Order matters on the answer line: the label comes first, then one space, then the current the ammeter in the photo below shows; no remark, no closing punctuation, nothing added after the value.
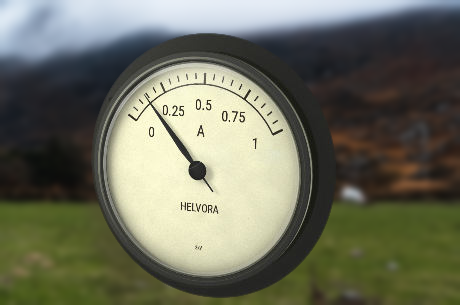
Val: 0.15 A
